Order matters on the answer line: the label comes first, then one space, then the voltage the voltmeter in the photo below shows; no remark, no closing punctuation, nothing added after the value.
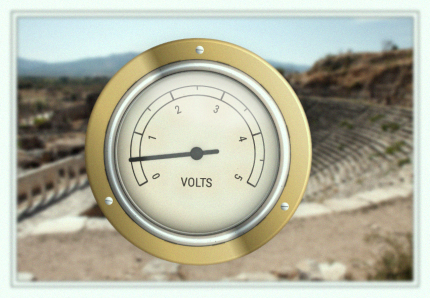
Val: 0.5 V
